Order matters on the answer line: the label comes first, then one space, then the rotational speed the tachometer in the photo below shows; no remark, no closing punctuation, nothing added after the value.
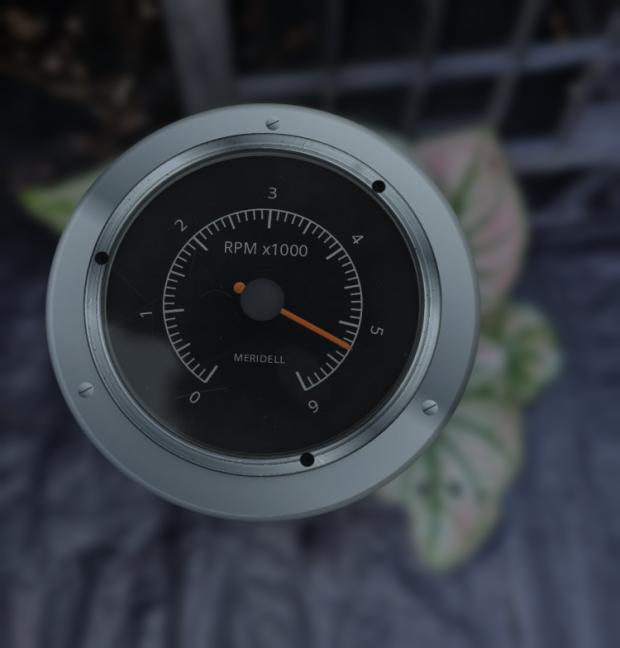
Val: 5300 rpm
